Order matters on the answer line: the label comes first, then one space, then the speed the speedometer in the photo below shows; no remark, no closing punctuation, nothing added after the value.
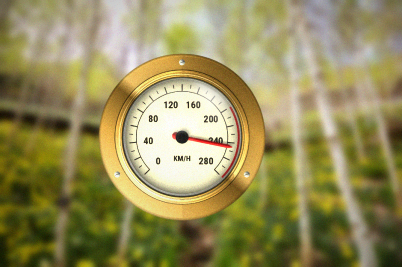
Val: 245 km/h
